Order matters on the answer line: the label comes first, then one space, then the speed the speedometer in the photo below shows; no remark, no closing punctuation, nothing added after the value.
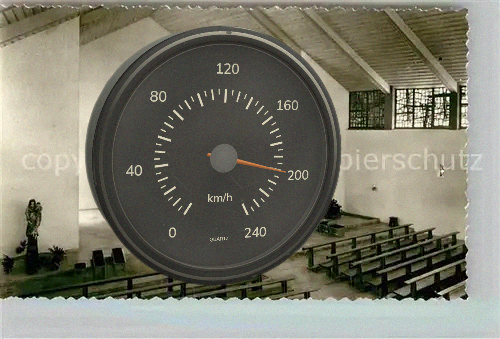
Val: 200 km/h
